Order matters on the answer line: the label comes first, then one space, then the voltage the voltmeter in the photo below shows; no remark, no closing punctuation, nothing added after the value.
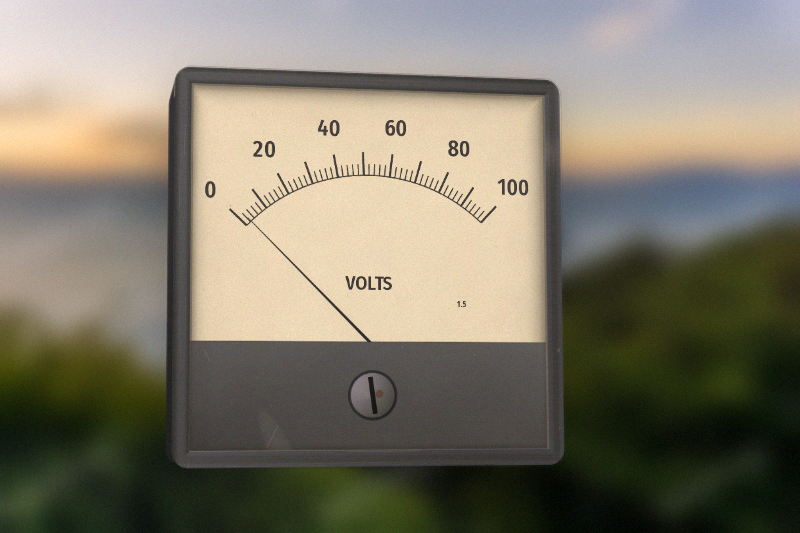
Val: 2 V
